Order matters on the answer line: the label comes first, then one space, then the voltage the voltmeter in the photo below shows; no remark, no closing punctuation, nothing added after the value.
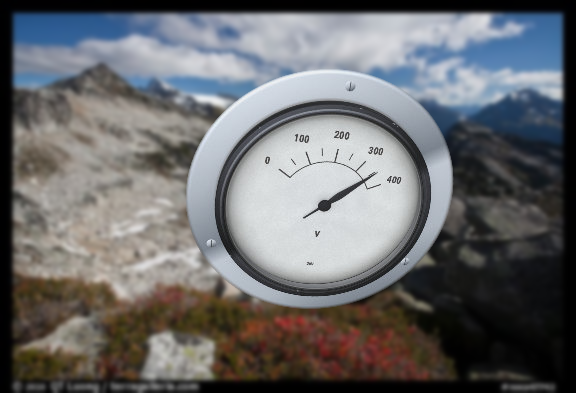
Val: 350 V
